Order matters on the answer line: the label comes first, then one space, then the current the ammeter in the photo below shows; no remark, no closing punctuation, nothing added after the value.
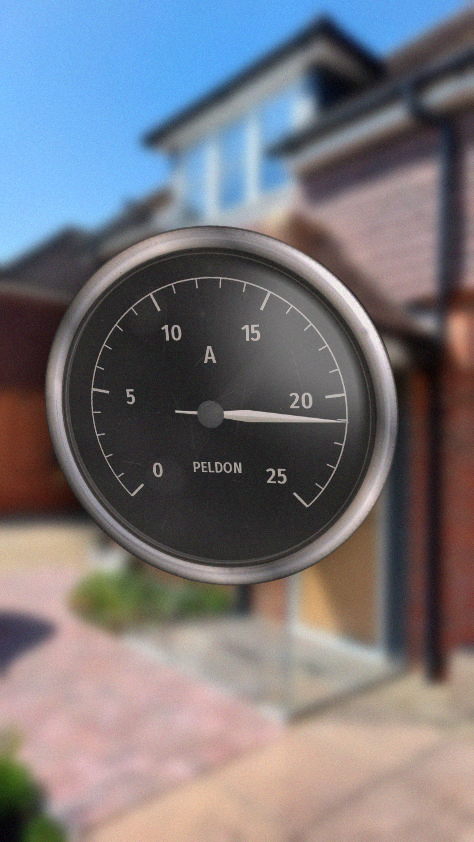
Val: 21 A
